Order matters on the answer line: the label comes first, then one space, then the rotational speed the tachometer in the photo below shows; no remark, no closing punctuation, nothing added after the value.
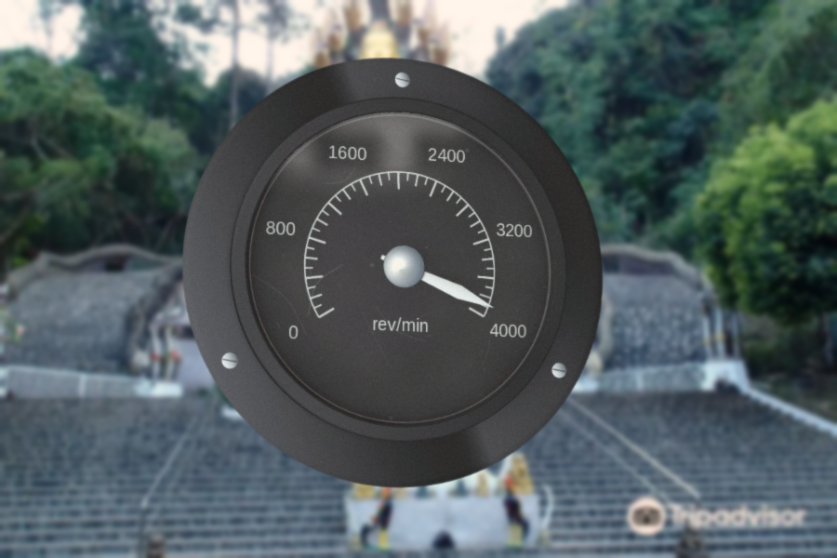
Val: 3900 rpm
